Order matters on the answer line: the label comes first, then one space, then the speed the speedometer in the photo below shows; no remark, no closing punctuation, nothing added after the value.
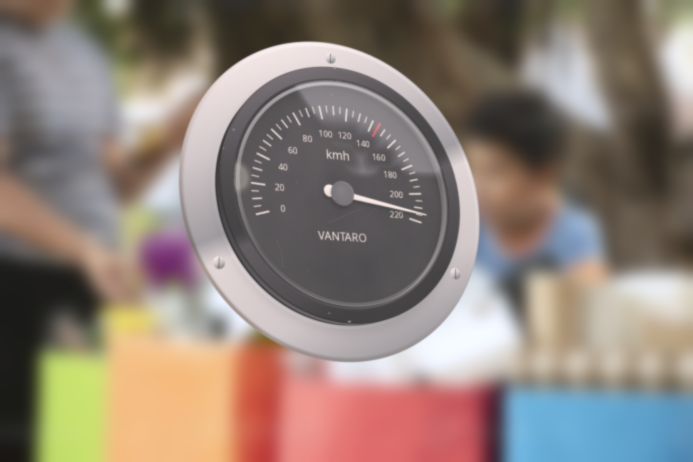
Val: 215 km/h
